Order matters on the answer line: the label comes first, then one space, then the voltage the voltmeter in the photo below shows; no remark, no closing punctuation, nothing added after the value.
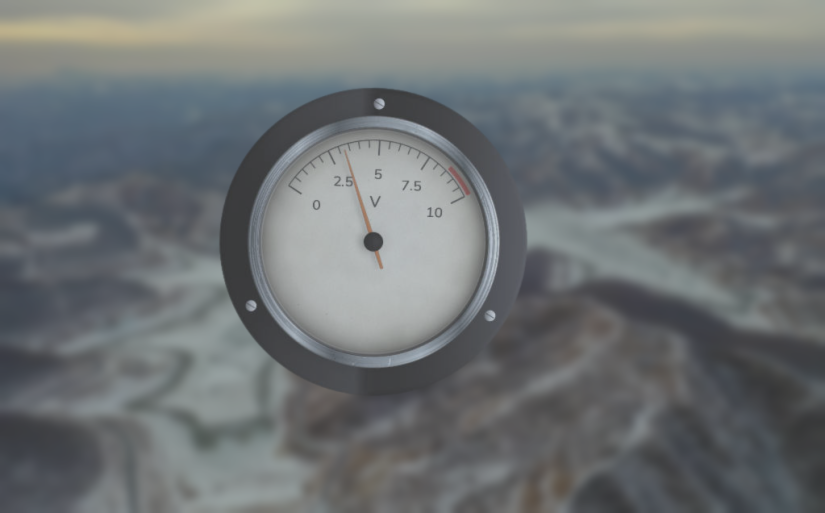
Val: 3.25 V
